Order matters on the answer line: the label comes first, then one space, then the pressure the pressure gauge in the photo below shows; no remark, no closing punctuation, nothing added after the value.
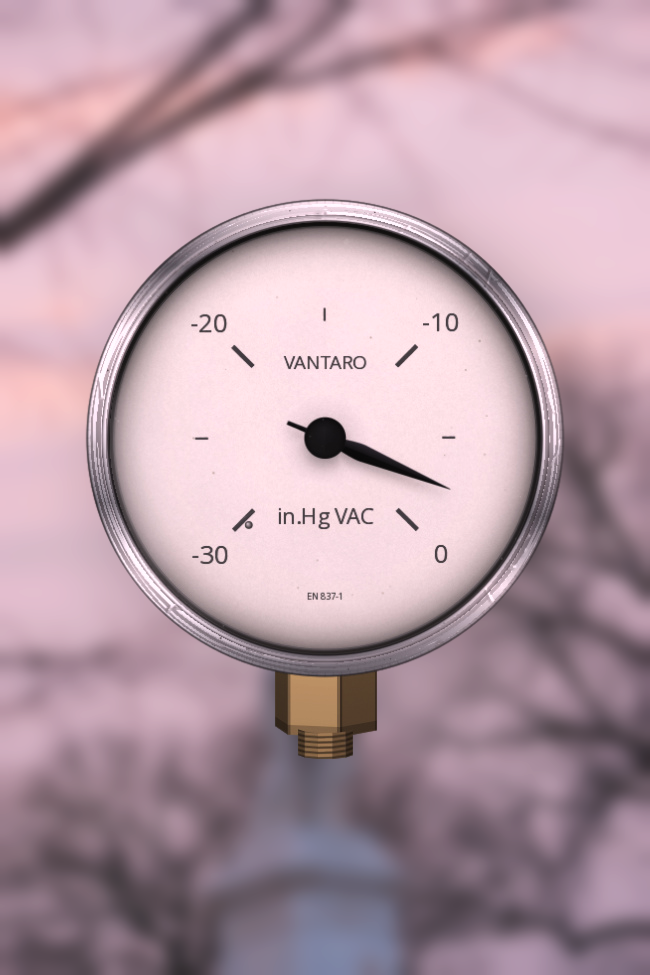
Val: -2.5 inHg
